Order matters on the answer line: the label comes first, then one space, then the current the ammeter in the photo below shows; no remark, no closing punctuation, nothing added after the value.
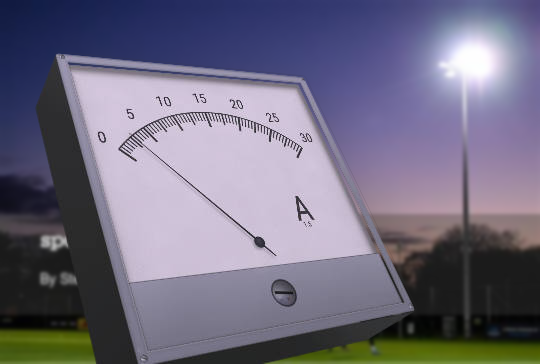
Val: 2.5 A
